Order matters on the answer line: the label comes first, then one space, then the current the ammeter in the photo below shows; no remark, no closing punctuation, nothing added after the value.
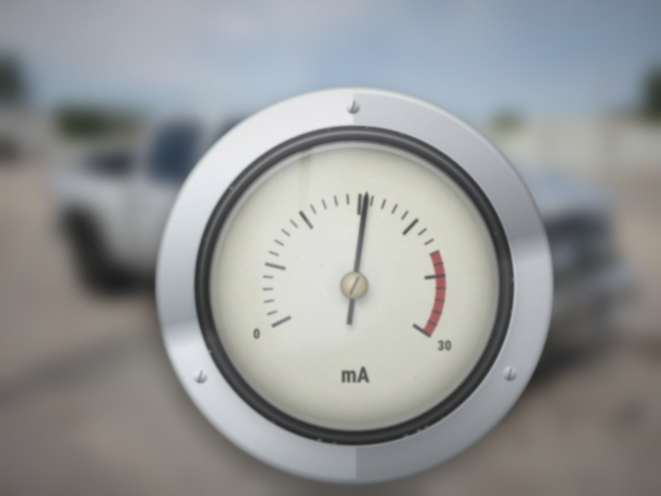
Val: 15.5 mA
